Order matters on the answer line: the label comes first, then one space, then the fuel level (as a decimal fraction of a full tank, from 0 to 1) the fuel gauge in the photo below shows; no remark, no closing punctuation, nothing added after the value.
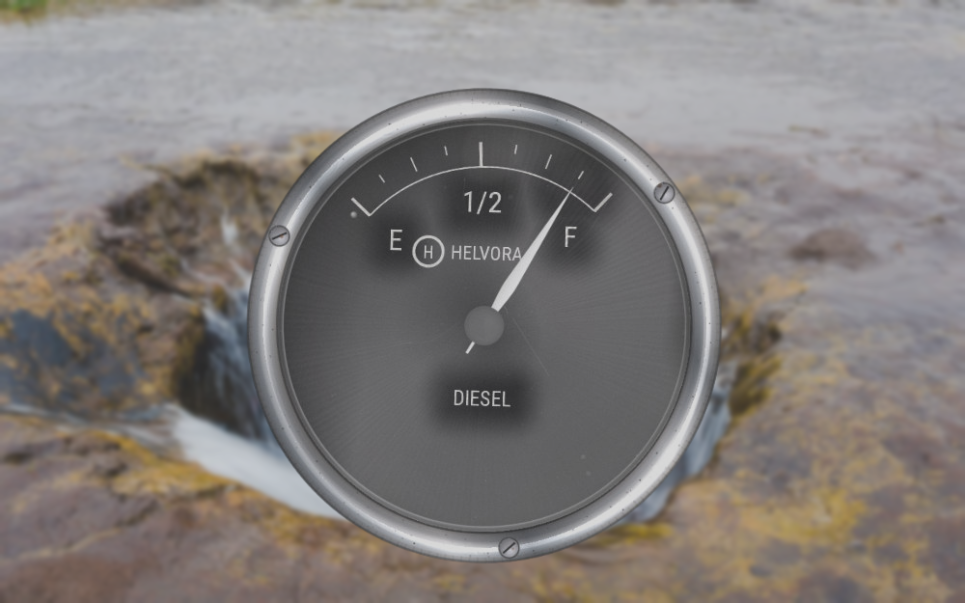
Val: 0.875
